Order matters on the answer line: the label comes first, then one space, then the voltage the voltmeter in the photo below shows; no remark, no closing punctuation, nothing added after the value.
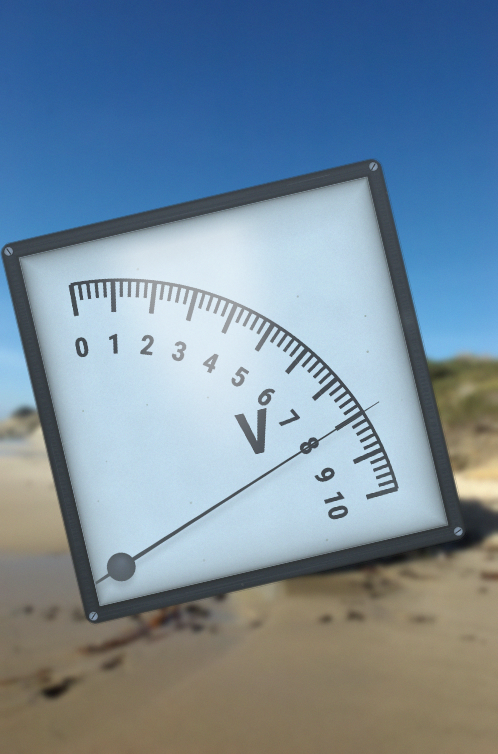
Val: 8 V
